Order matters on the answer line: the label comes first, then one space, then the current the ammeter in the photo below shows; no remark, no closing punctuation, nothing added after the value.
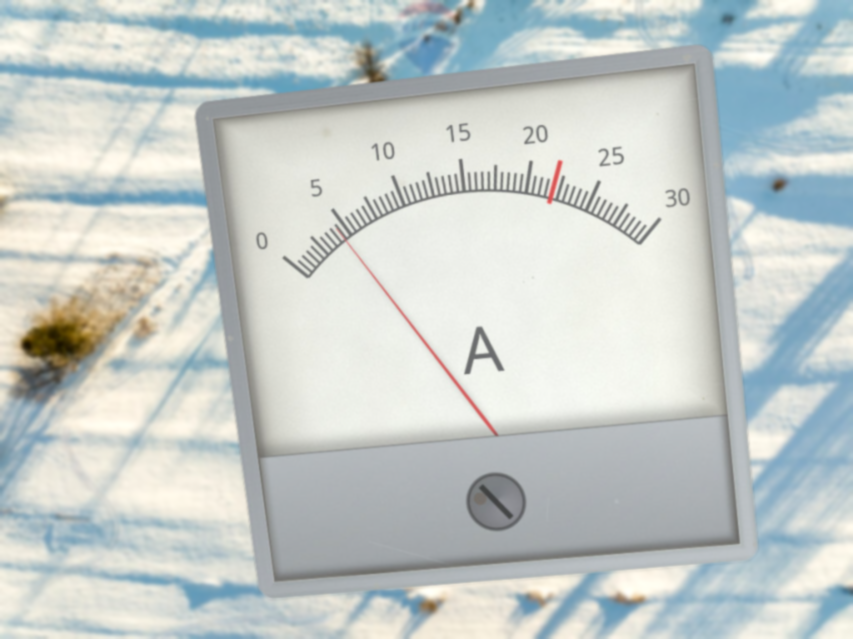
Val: 4.5 A
